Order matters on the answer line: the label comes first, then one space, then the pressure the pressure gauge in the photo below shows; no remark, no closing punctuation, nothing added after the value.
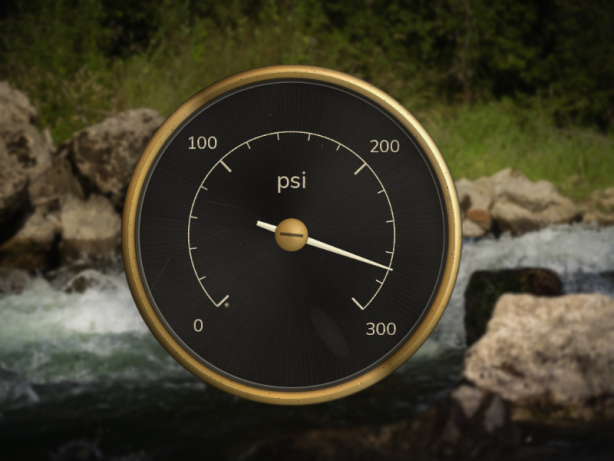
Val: 270 psi
